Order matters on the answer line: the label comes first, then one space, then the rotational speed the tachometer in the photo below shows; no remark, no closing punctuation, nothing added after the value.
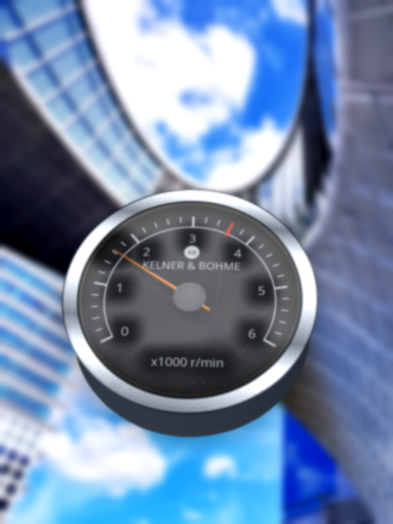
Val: 1600 rpm
